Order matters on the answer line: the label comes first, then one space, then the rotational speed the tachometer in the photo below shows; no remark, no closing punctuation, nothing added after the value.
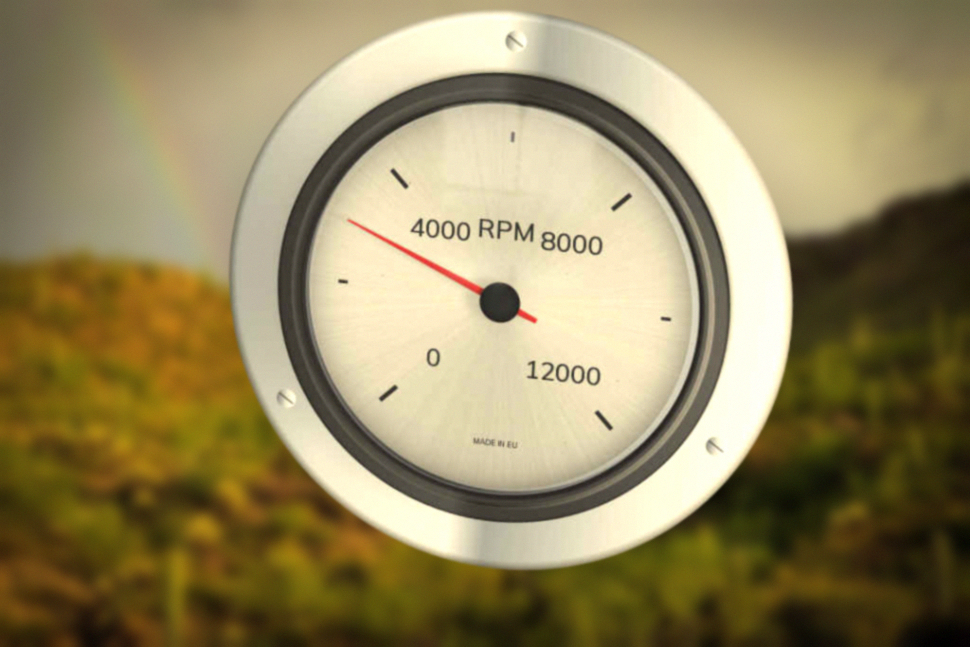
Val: 3000 rpm
